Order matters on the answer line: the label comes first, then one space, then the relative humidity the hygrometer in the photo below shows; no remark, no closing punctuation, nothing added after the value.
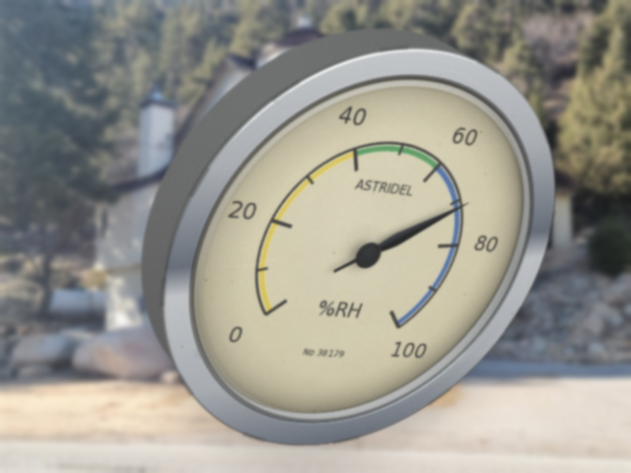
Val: 70 %
